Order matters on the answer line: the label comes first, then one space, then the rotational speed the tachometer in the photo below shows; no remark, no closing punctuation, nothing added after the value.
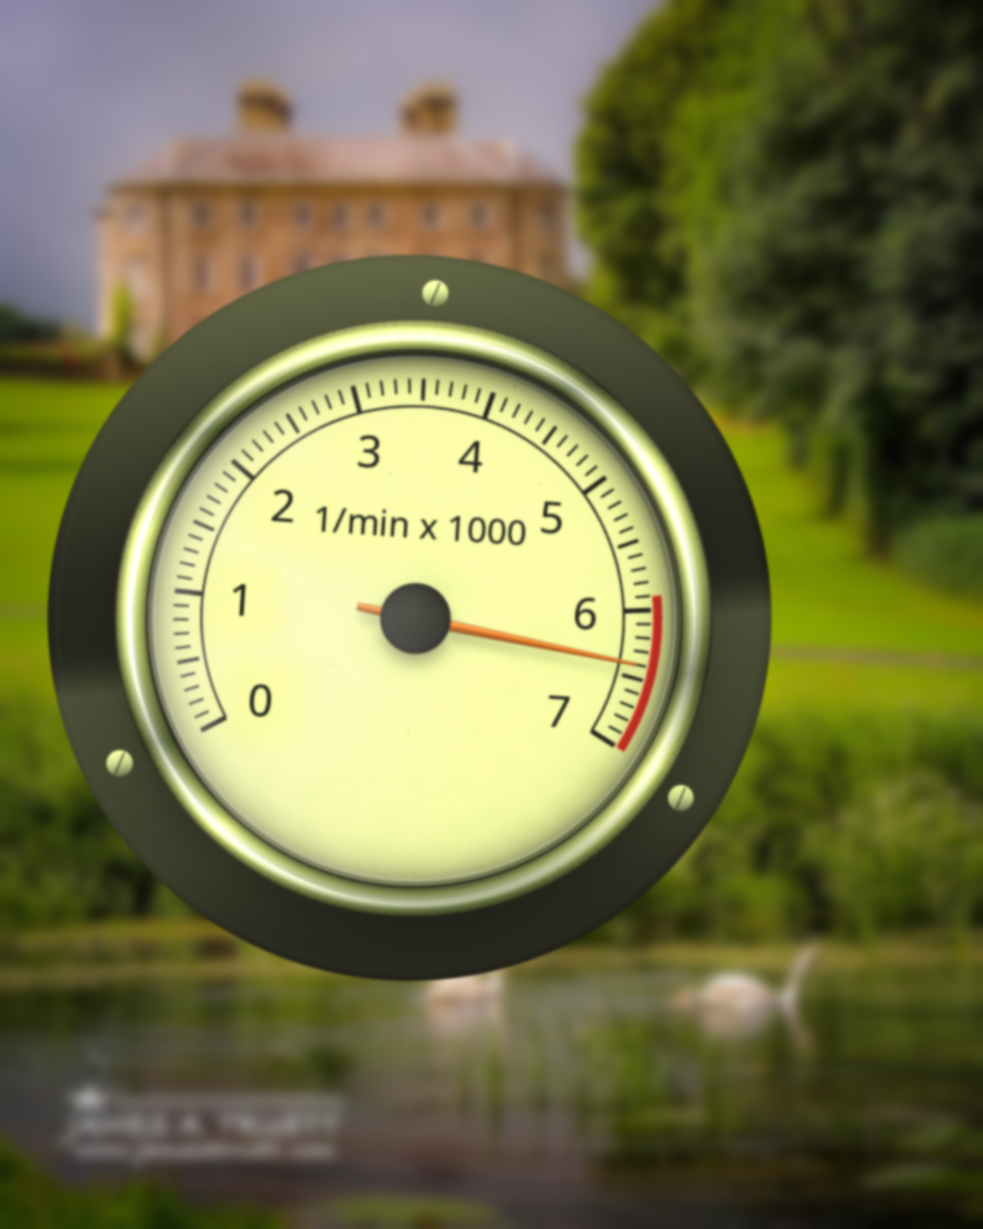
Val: 6400 rpm
